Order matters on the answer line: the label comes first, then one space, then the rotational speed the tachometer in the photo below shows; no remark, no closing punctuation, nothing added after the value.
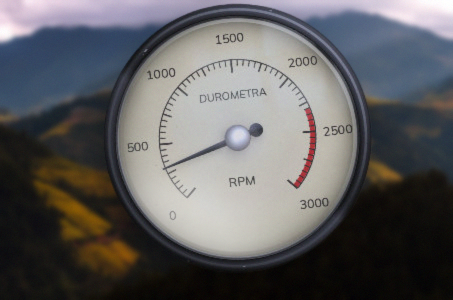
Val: 300 rpm
